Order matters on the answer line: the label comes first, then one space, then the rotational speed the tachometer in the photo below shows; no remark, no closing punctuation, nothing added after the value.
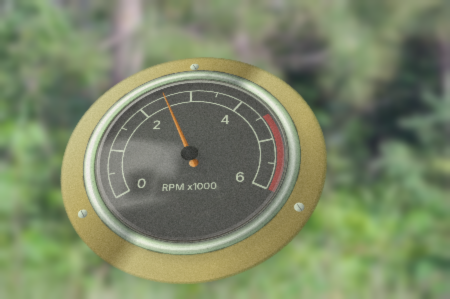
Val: 2500 rpm
